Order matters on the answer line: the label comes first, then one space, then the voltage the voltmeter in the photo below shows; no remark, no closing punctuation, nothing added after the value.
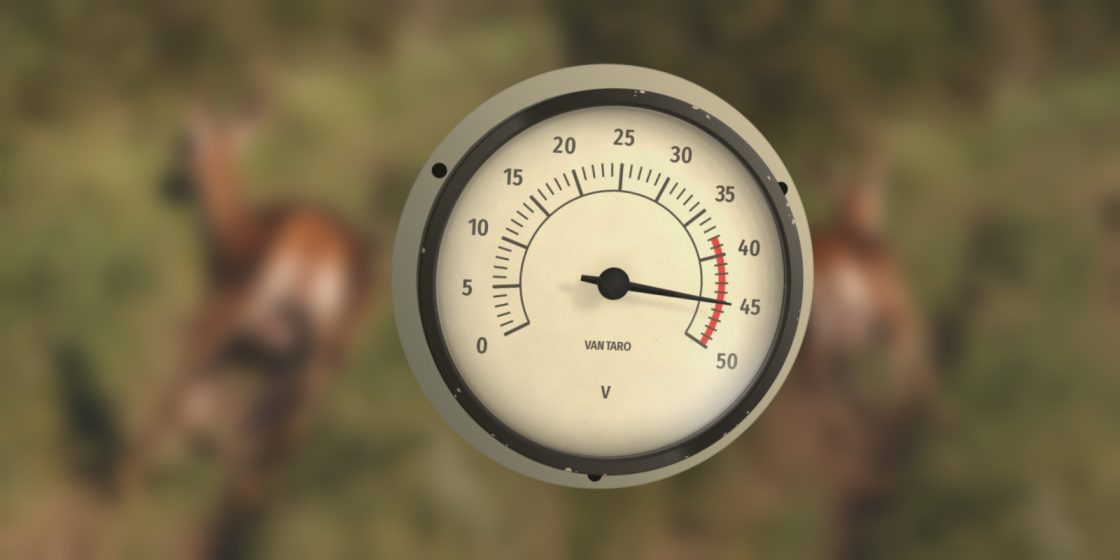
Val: 45 V
